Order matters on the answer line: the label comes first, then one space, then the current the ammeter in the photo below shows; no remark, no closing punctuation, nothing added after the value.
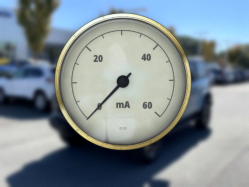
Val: 0 mA
